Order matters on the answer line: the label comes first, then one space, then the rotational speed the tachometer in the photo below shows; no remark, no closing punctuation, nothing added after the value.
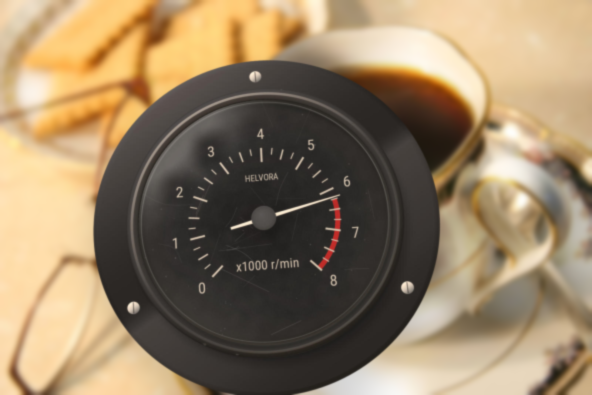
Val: 6250 rpm
